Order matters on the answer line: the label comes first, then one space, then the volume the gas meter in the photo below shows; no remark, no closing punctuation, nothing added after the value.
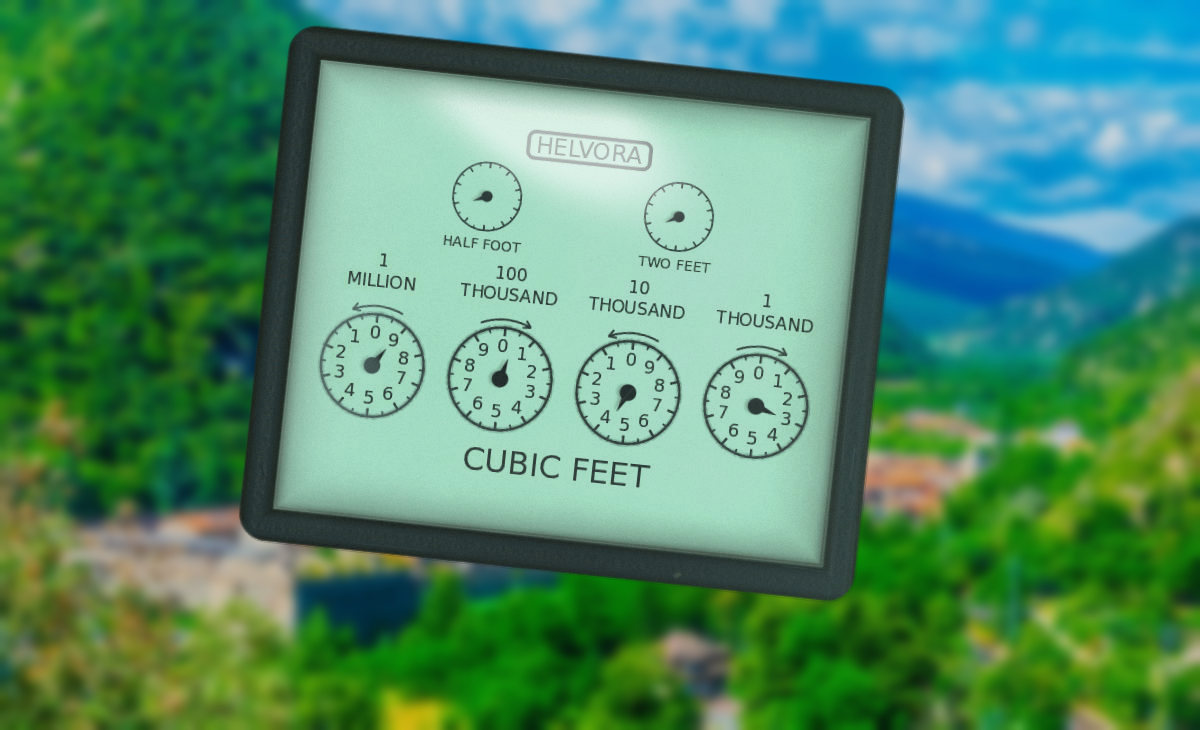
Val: 904300 ft³
